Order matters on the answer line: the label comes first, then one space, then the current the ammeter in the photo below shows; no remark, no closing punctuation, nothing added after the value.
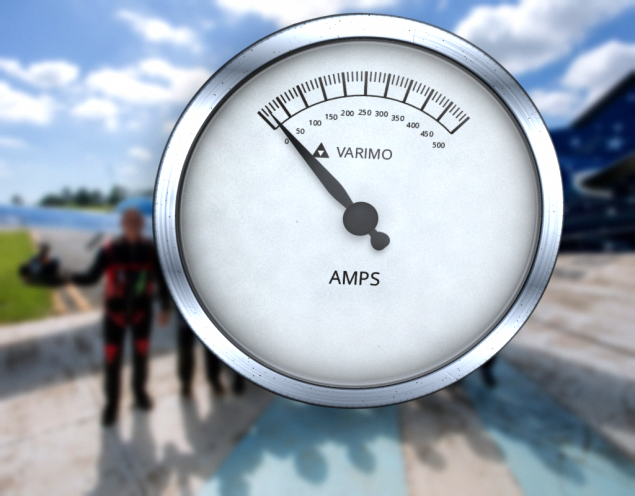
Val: 20 A
